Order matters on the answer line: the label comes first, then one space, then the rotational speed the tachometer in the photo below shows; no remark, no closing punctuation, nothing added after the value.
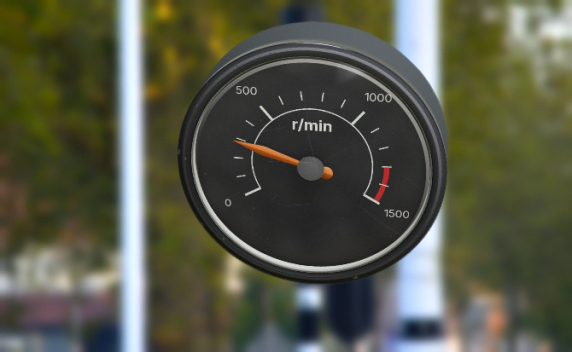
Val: 300 rpm
